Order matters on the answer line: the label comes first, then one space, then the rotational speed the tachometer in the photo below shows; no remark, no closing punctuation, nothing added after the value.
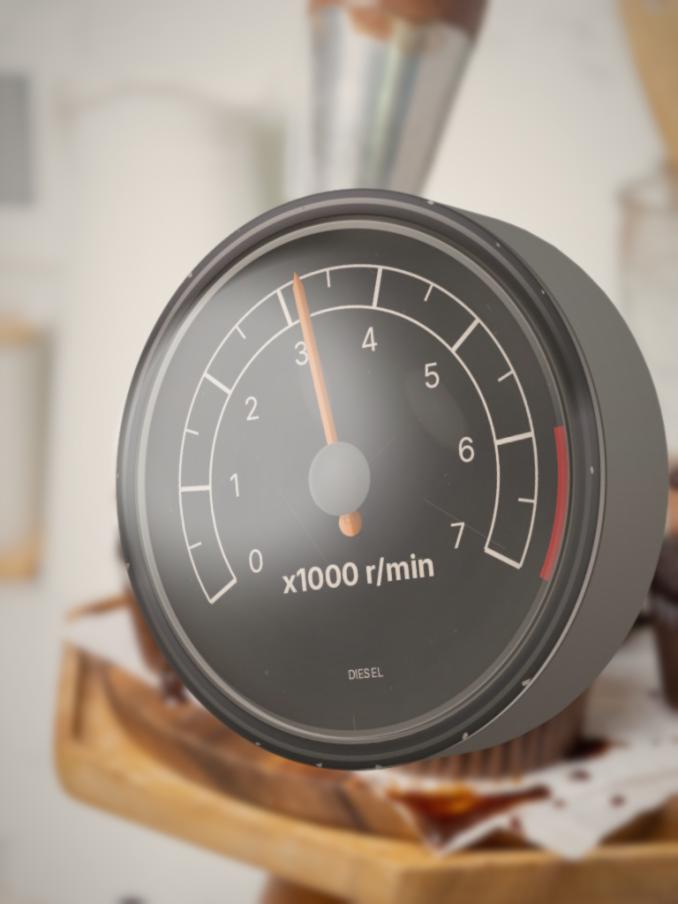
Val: 3250 rpm
